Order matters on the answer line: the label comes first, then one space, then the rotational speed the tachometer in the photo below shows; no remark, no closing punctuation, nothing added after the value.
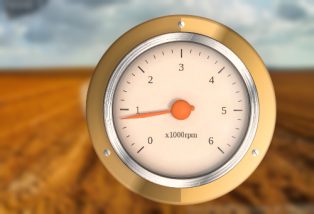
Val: 800 rpm
